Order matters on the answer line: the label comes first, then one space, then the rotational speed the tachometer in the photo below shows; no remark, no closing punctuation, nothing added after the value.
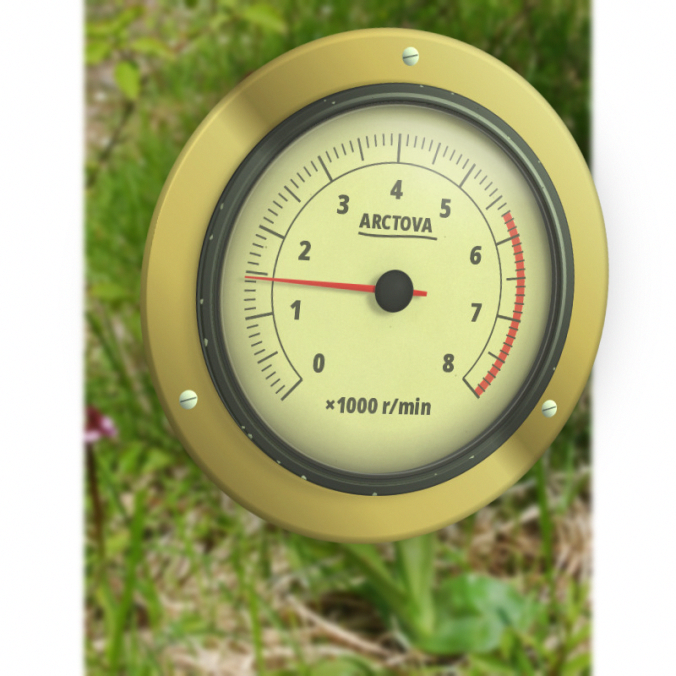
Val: 1450 rpm
